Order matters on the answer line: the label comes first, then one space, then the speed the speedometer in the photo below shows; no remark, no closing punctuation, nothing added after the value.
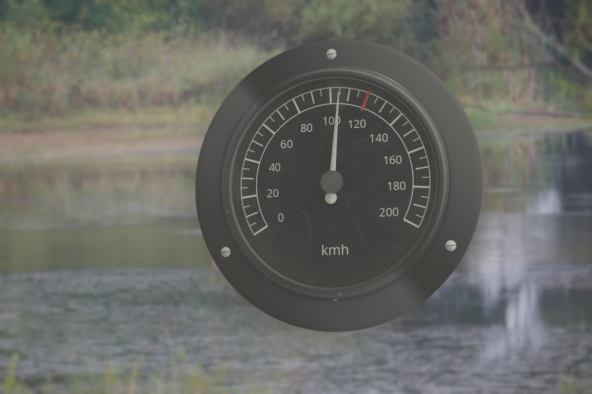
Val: 105 km/h
